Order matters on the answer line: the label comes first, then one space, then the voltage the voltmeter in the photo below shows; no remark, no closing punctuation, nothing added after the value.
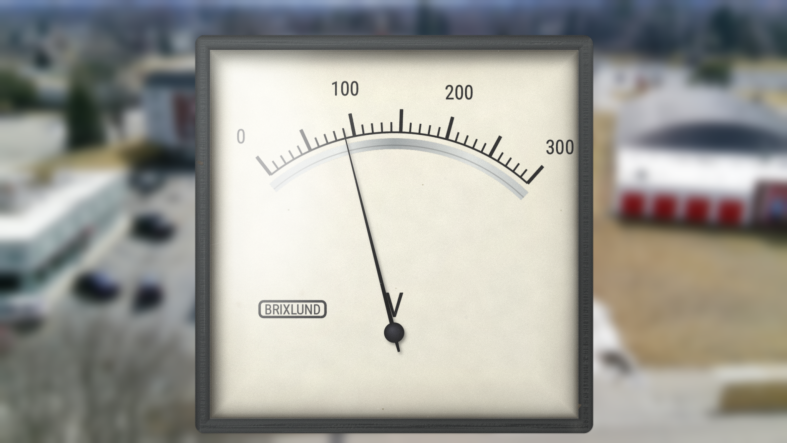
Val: 90 V
